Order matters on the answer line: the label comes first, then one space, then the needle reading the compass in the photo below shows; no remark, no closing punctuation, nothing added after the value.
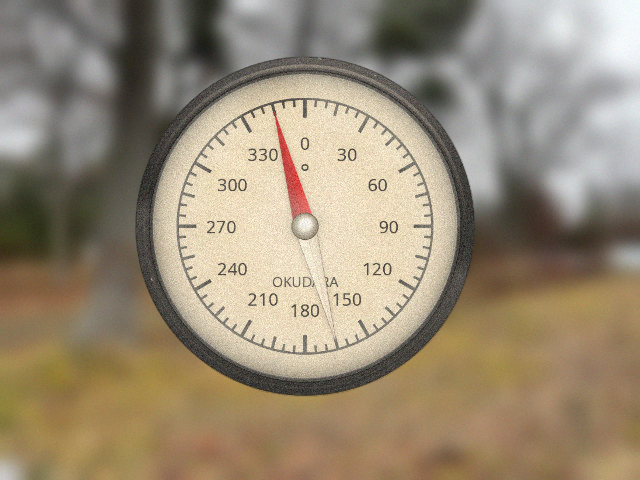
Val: 345 °
